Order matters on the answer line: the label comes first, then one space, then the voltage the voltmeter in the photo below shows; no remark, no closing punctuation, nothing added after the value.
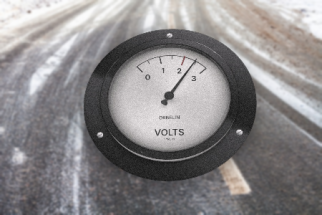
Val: 2.5 V
